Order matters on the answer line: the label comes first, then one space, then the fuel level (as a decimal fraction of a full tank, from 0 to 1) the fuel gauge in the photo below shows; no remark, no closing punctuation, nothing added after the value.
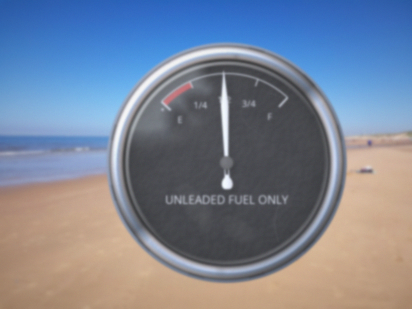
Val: 0.5
